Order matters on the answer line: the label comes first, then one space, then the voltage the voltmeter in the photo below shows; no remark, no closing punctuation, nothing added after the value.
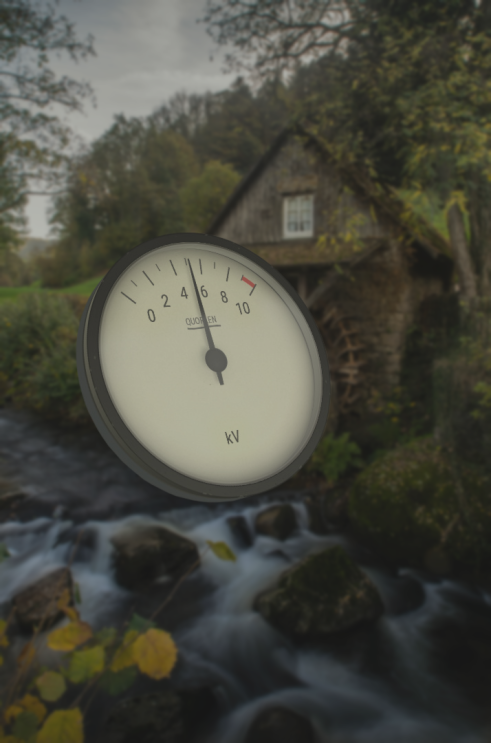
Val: 5 kV
